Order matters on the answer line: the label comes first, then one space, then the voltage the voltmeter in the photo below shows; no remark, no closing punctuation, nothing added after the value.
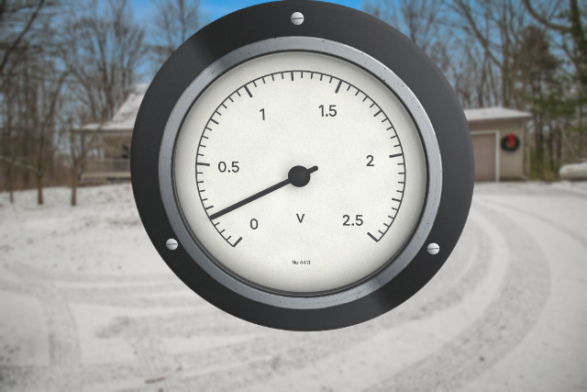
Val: 0.2 V
